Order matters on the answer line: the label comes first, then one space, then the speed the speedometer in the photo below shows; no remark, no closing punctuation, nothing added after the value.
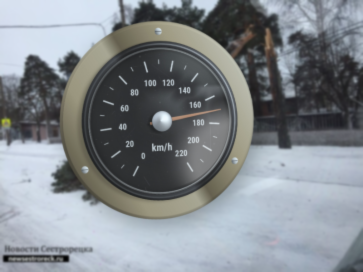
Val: 170 km/h
